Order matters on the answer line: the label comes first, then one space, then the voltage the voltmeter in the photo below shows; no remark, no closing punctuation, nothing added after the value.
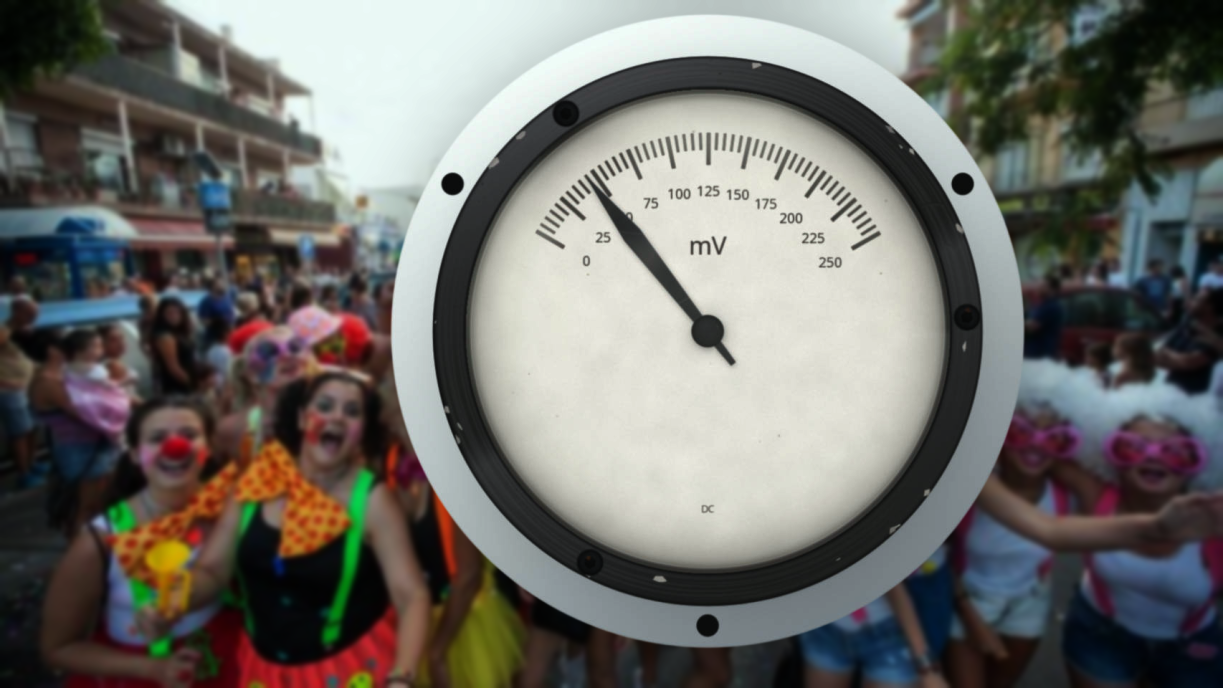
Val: 45 mV
